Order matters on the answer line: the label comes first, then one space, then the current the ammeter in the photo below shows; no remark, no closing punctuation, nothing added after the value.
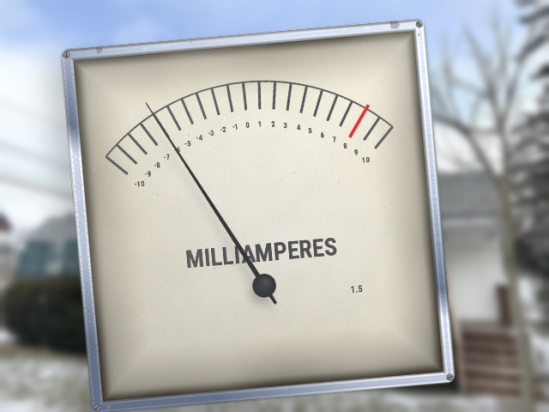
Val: -6 mA
